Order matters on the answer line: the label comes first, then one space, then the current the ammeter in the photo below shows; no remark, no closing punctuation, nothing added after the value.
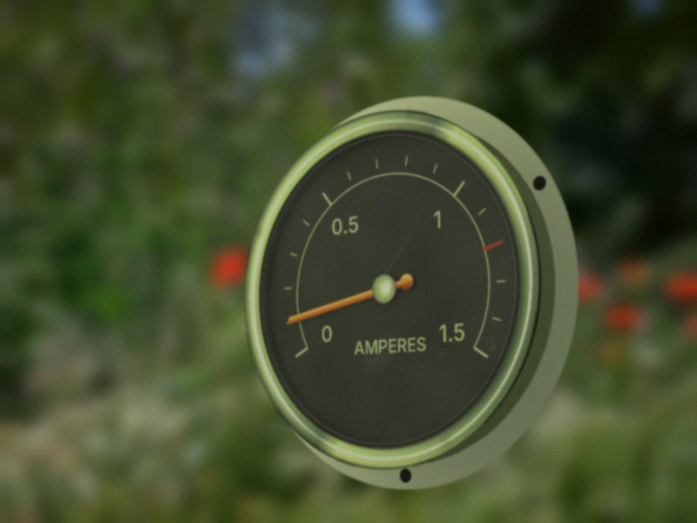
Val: 0.1 A
